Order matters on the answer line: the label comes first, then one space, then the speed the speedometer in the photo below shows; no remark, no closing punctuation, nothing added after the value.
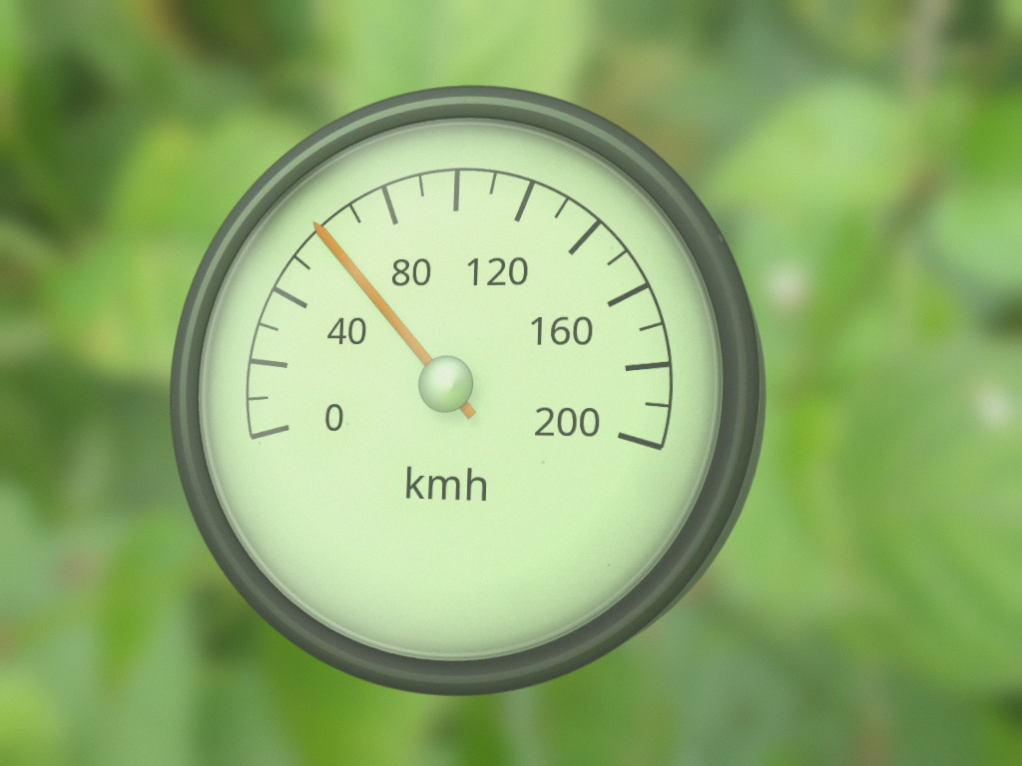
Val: 60 km/h
